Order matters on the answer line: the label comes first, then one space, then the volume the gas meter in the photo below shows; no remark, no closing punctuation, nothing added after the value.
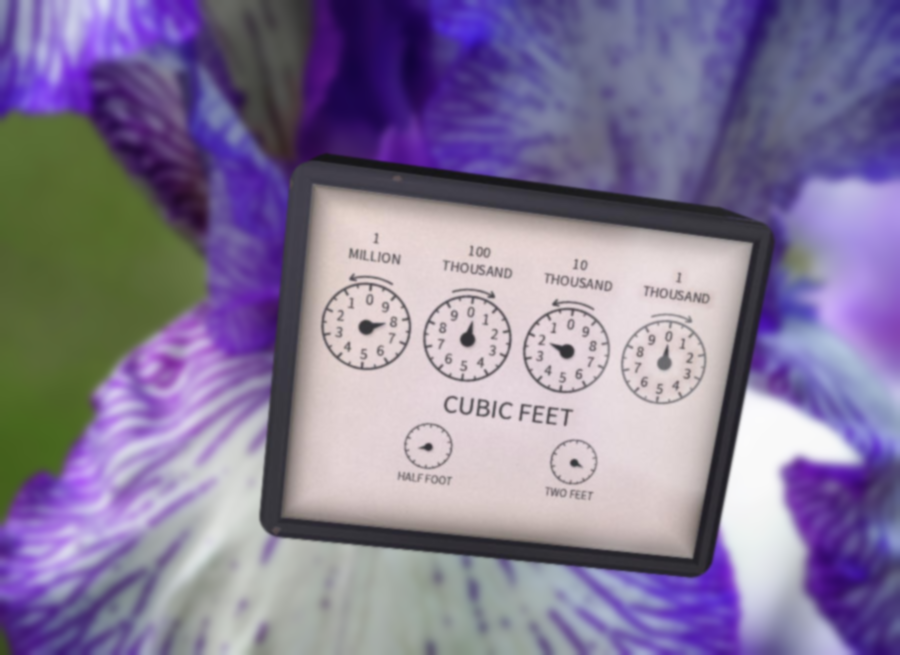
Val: 802000 ft³
